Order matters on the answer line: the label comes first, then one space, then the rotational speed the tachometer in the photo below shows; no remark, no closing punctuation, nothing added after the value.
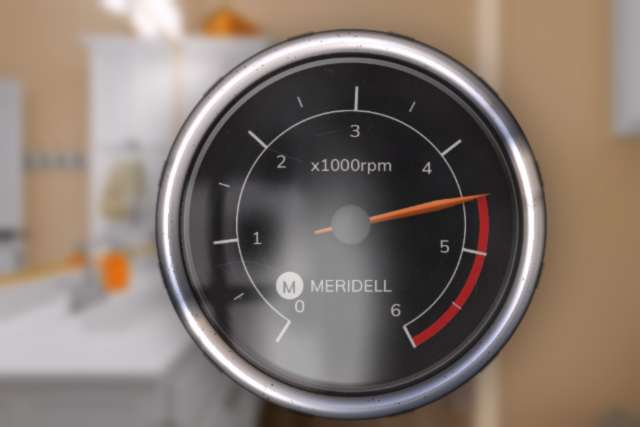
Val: 4500 rpm
